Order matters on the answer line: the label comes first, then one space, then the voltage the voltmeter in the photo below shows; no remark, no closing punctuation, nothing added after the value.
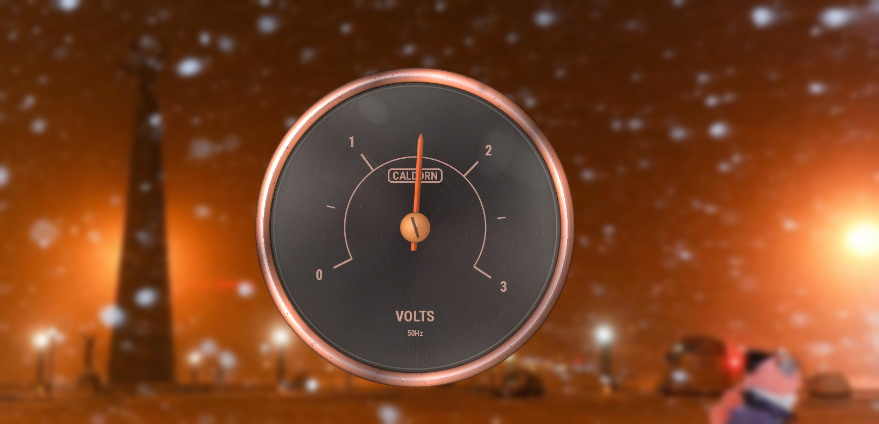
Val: 1.5 V
